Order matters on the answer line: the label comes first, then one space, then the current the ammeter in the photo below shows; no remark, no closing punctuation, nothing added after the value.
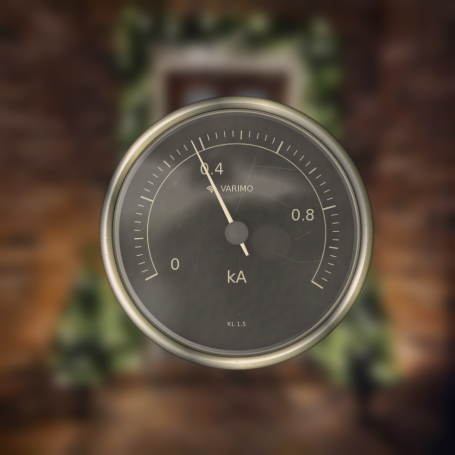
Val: 0.38 kA
